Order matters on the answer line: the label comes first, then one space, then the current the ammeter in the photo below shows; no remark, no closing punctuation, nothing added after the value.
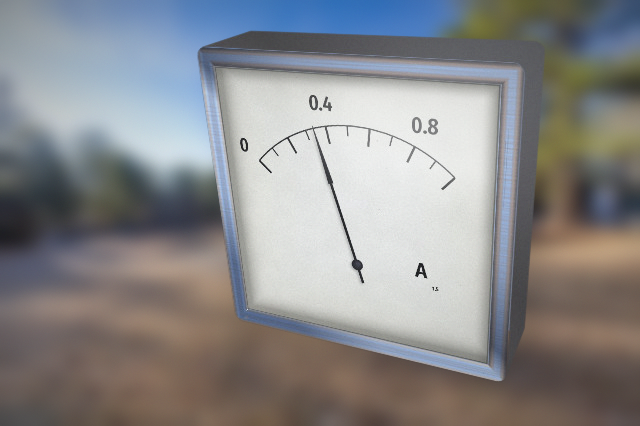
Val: 0.35 A
